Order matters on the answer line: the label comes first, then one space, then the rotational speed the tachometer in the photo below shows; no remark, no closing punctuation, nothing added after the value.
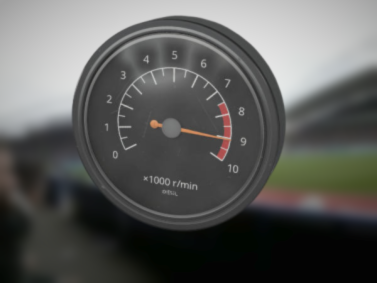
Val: 9000 rpm
